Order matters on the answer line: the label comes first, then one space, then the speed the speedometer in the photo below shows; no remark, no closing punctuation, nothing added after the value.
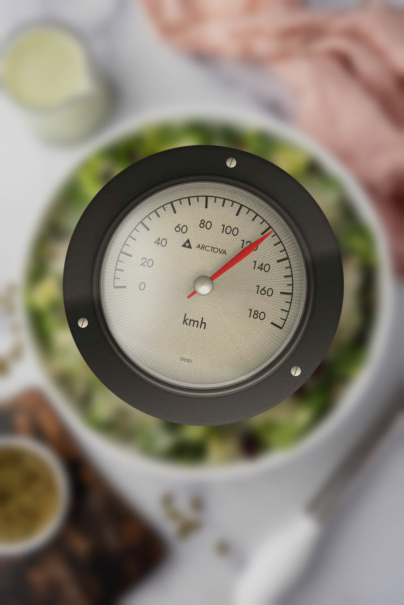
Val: 122.5 km/h
